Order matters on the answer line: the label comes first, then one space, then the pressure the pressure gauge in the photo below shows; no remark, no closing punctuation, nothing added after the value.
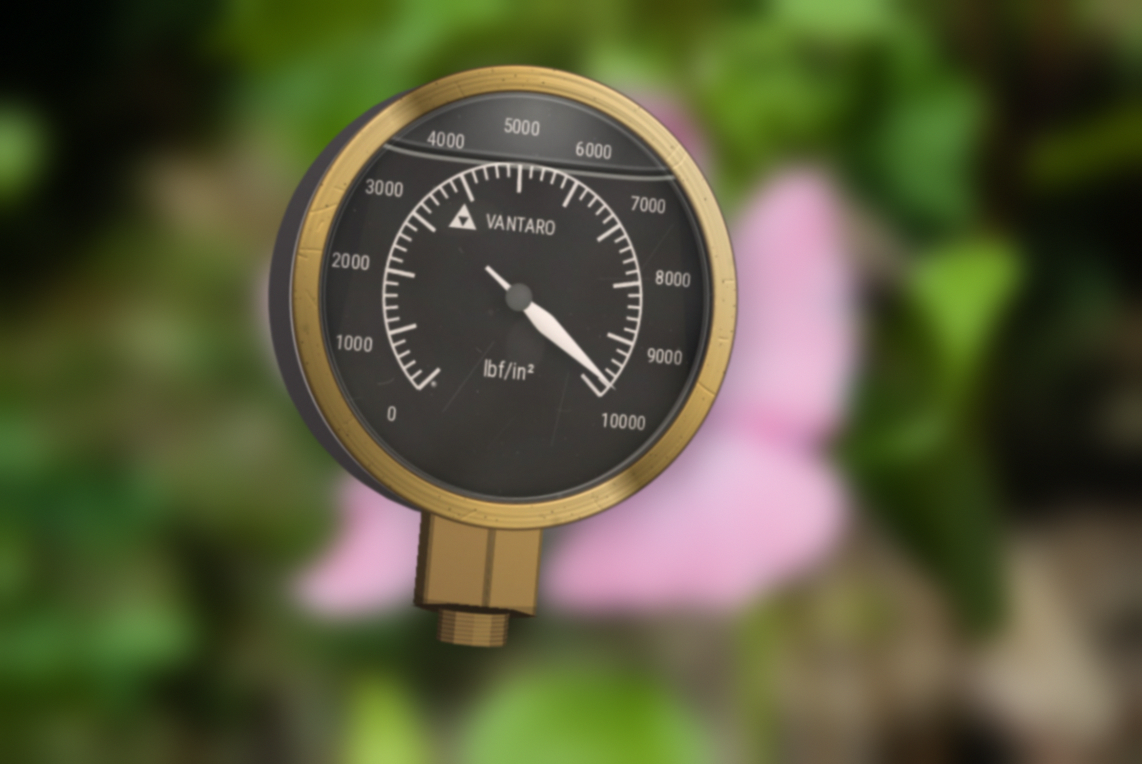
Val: 9800 psi
